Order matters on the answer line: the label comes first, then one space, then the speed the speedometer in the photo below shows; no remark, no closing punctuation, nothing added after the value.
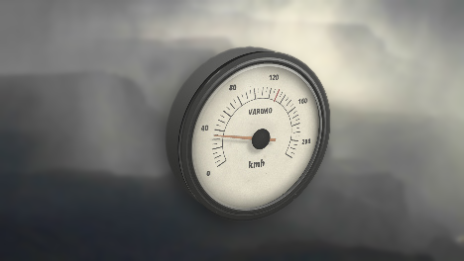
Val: 35 km/h
